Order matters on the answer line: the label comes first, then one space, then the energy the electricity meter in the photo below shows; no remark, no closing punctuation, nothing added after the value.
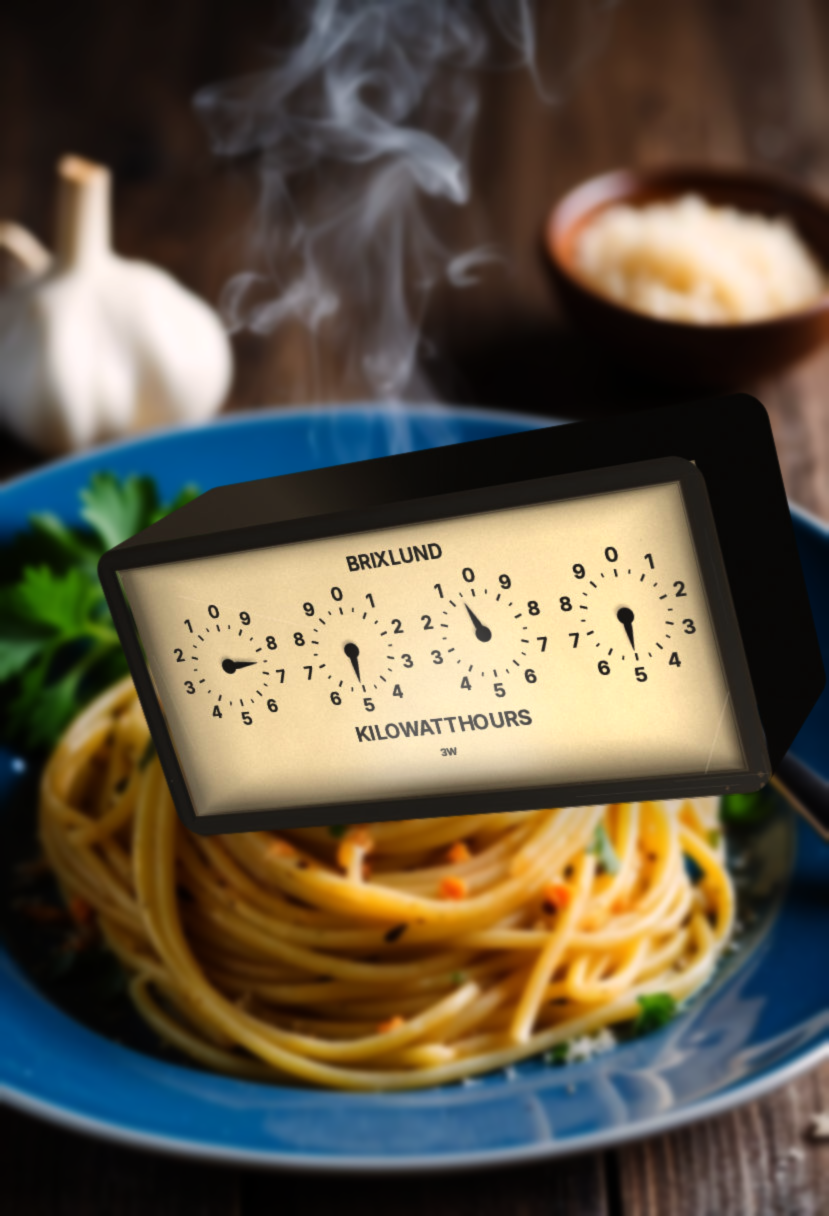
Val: 7505 kWh
